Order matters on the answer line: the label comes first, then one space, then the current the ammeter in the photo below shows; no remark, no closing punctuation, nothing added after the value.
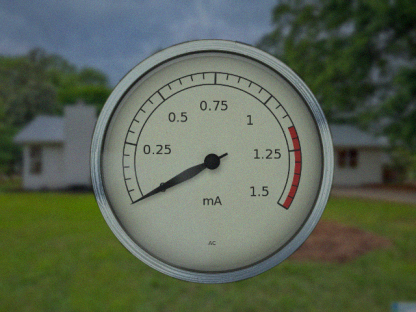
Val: 0 mA
